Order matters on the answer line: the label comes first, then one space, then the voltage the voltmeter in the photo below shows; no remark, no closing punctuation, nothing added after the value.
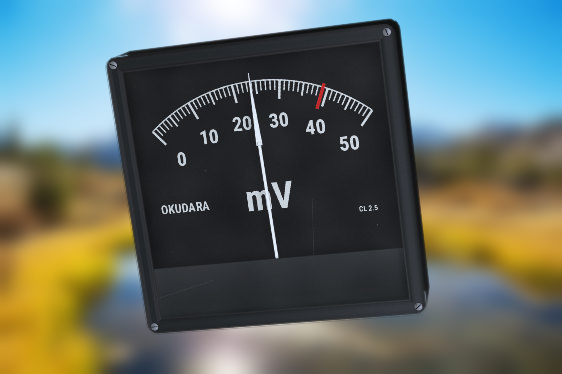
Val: 24 mV
